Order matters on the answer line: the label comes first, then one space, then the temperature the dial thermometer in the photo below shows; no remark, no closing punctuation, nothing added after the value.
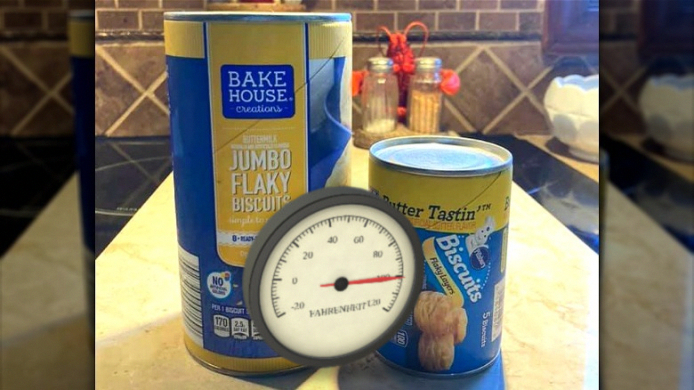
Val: 100 °F
